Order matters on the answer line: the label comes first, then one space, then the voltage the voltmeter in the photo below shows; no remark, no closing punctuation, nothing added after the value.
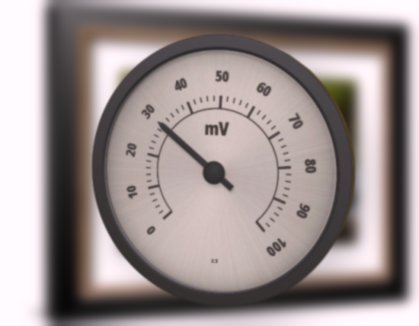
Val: 30 mV
